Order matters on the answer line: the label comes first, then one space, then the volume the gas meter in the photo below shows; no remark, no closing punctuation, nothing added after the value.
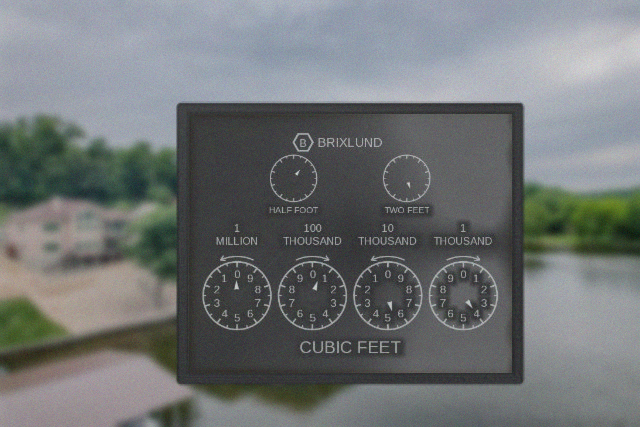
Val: 5400 ft³
